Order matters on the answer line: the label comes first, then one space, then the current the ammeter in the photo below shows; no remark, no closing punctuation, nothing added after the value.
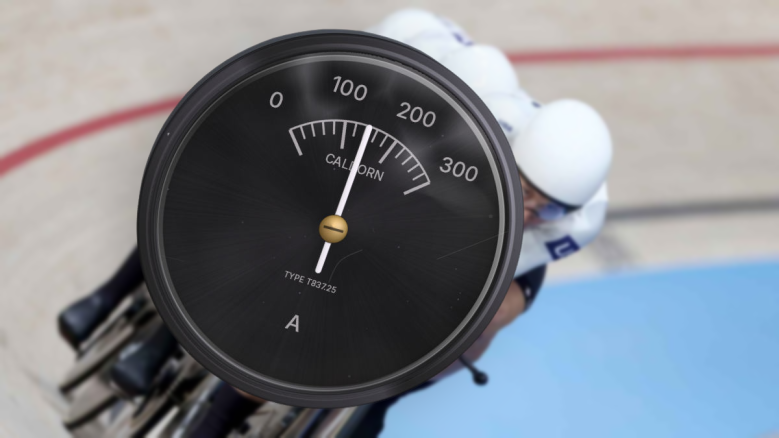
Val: 140 A
